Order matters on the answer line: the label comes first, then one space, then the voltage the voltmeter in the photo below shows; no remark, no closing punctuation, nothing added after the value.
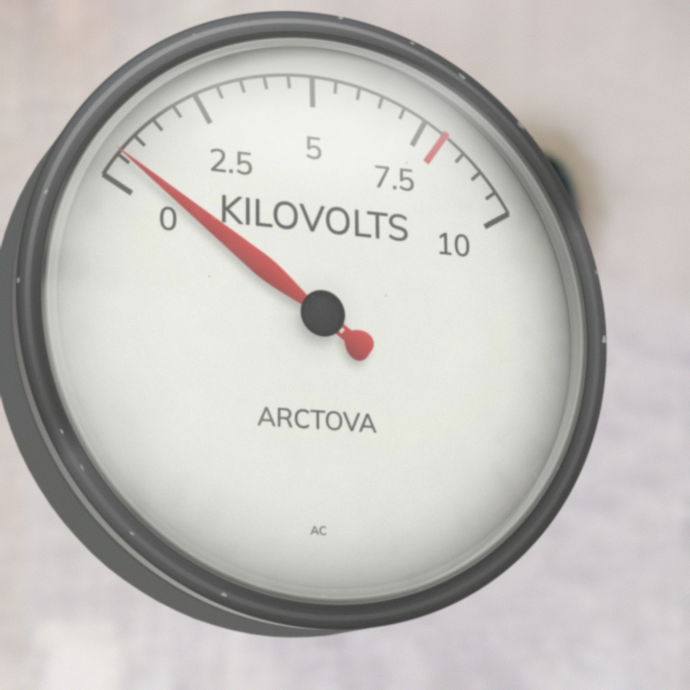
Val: 0.5 kV
